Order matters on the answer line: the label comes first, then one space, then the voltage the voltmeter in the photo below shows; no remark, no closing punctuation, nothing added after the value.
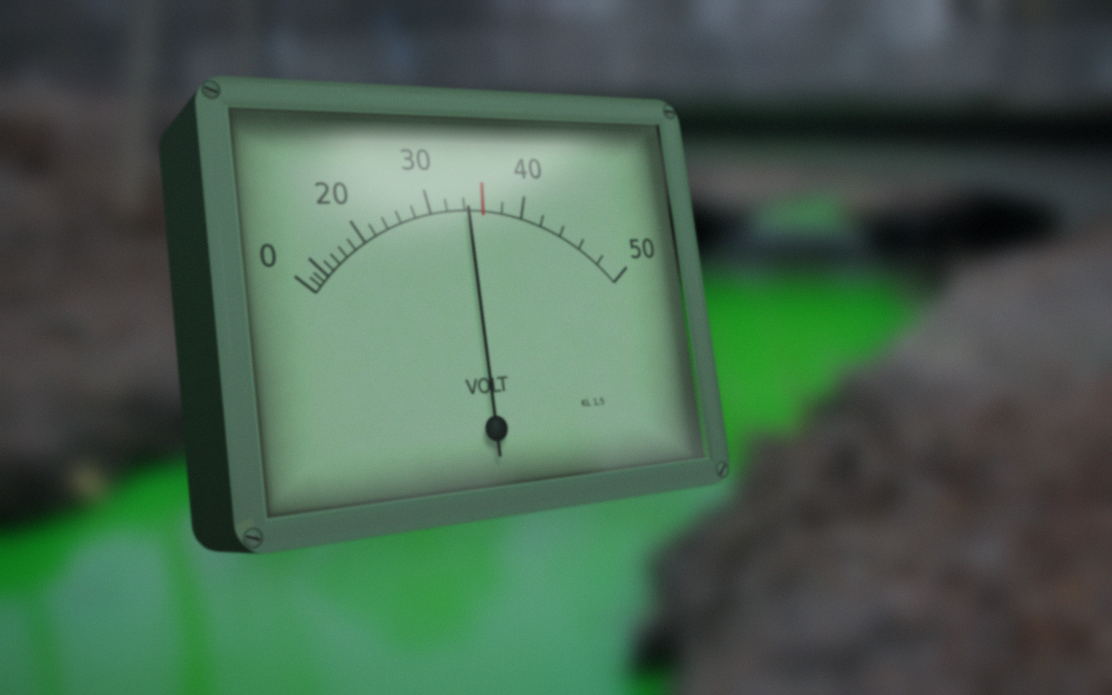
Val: 34 V
